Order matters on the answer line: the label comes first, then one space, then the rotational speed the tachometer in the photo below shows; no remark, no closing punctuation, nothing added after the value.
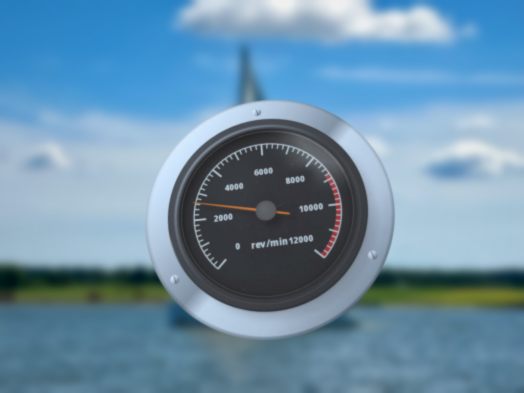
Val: 2600 rpm
